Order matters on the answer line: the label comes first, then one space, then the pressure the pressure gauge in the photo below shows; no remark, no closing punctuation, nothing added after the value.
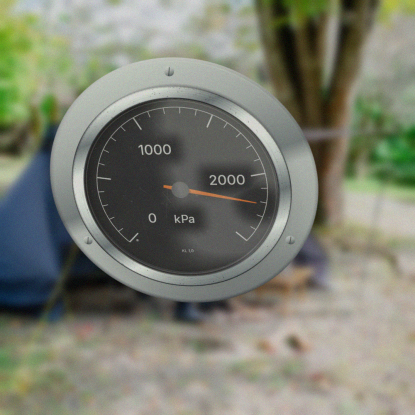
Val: 2200 kPa
